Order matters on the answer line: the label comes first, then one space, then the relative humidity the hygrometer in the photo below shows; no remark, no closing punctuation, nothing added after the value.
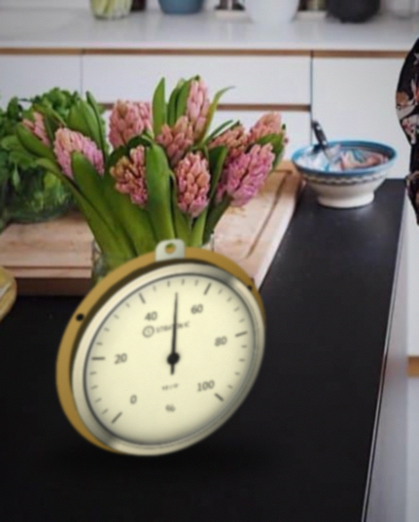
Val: 50 %
